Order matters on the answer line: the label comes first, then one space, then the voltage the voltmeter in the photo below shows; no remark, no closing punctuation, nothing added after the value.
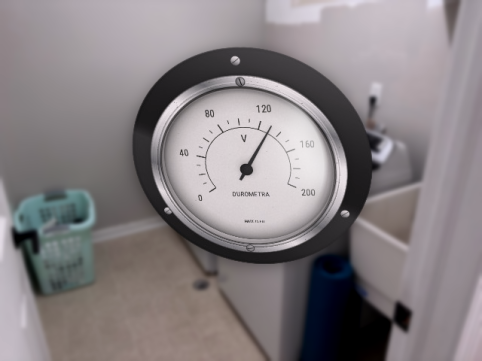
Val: 130 V
